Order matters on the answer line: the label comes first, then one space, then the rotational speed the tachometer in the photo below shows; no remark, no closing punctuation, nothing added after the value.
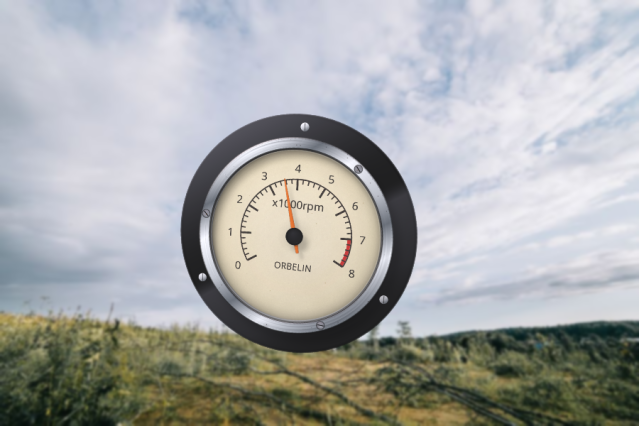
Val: 3600 rpm
